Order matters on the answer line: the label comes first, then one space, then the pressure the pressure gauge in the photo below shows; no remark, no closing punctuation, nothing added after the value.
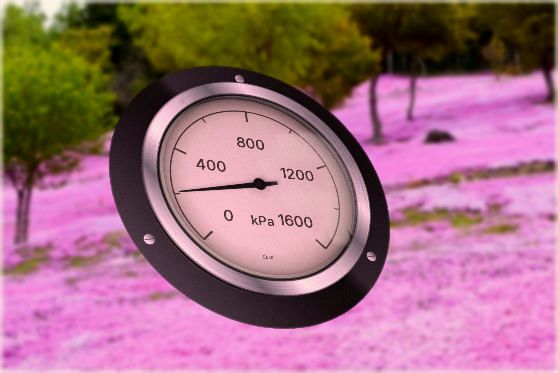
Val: 200 kPa
